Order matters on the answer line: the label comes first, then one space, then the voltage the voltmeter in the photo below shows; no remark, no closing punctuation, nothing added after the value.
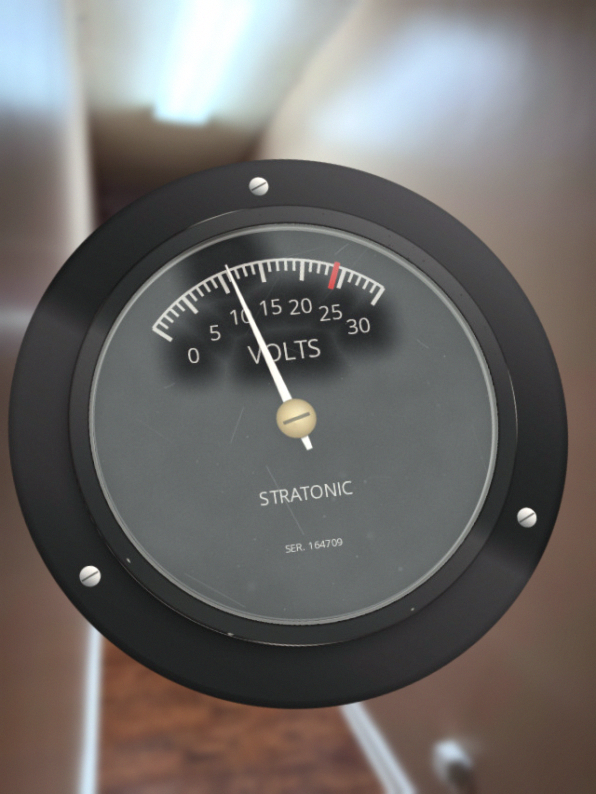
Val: 11 V
